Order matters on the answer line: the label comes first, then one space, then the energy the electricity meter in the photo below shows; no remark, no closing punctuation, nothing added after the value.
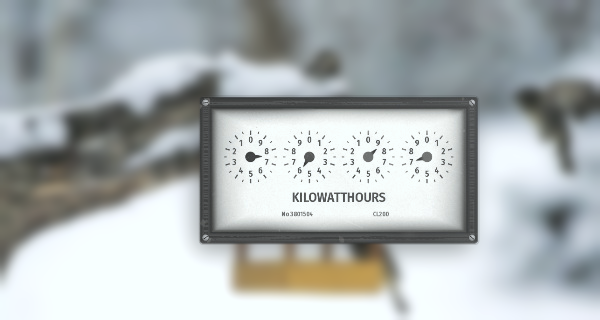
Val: 7587 kWh
